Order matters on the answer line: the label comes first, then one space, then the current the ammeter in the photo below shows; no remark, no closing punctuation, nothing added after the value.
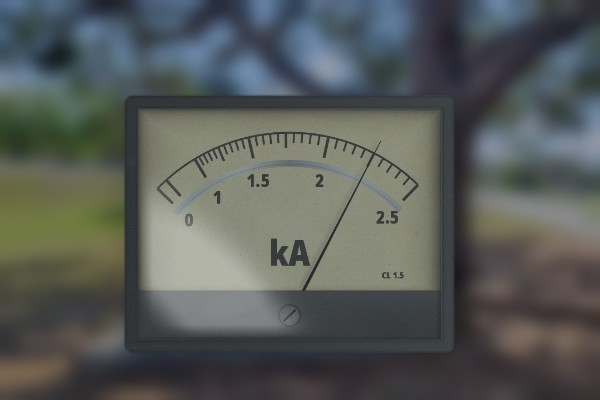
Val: 2.25 kA
